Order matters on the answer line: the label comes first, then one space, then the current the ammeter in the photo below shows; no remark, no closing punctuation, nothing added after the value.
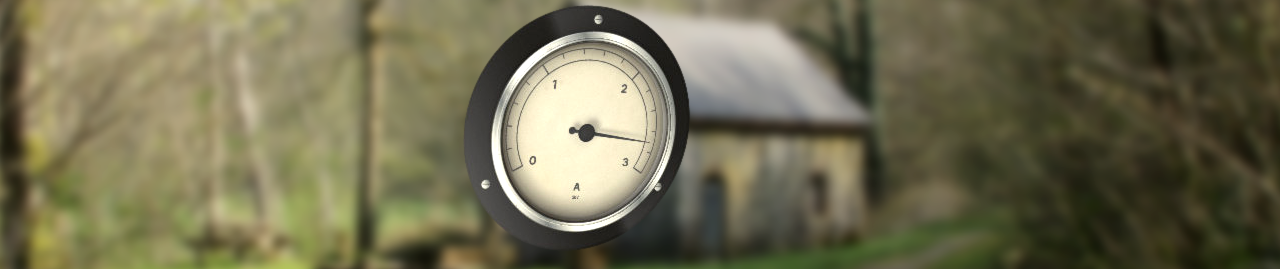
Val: 2.7 A
